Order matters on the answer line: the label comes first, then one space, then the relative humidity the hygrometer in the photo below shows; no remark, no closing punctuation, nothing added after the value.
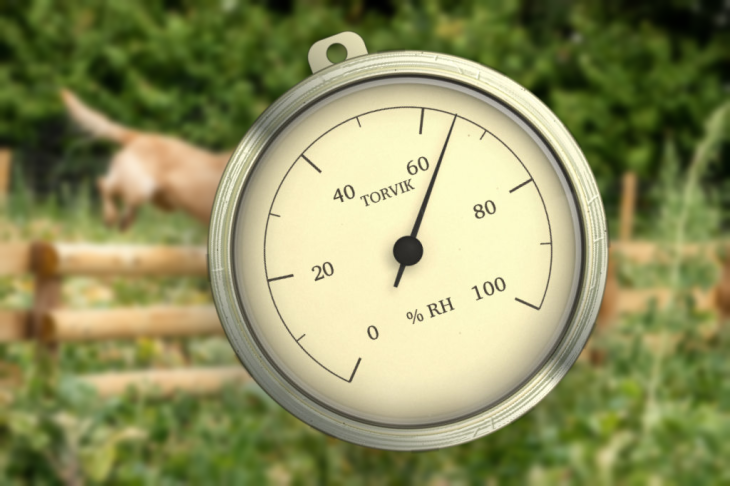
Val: 65 %
